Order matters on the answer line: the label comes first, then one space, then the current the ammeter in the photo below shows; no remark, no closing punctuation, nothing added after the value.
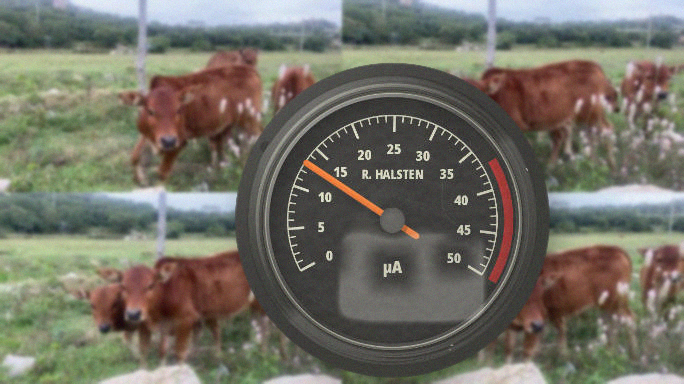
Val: 13 µA
